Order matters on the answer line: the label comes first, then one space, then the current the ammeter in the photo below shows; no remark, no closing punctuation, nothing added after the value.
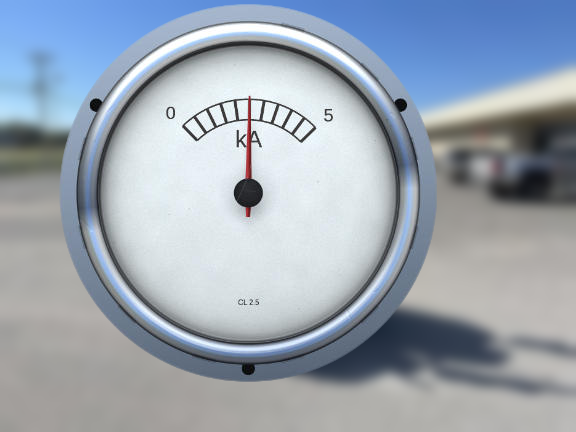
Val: 2.5 kA
